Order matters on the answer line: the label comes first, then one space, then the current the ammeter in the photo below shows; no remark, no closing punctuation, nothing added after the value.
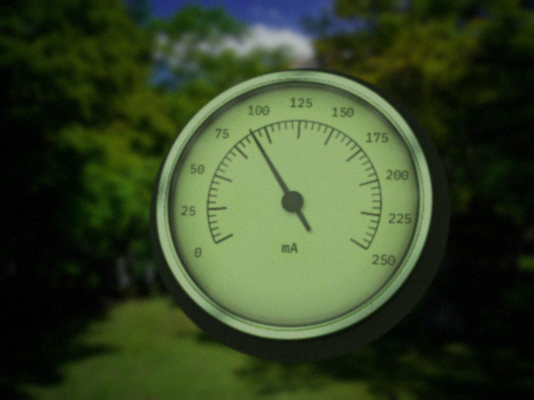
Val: 90 mA
